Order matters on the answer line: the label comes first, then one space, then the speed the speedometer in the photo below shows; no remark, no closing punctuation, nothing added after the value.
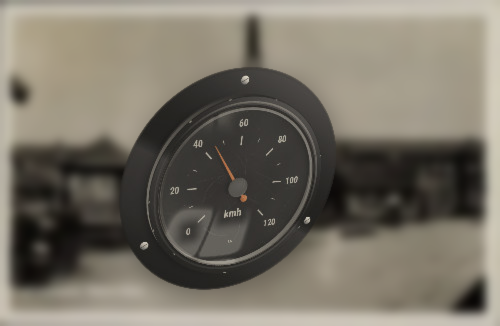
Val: 45 km/h
